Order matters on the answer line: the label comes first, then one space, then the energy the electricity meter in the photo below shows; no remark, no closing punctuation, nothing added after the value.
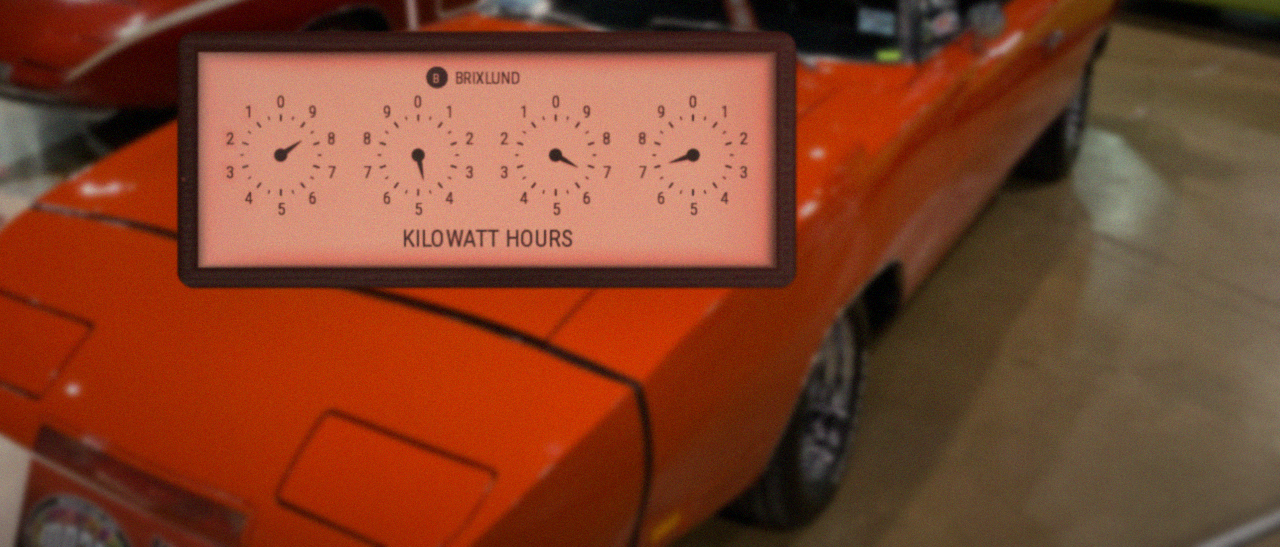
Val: 8467 kWh
